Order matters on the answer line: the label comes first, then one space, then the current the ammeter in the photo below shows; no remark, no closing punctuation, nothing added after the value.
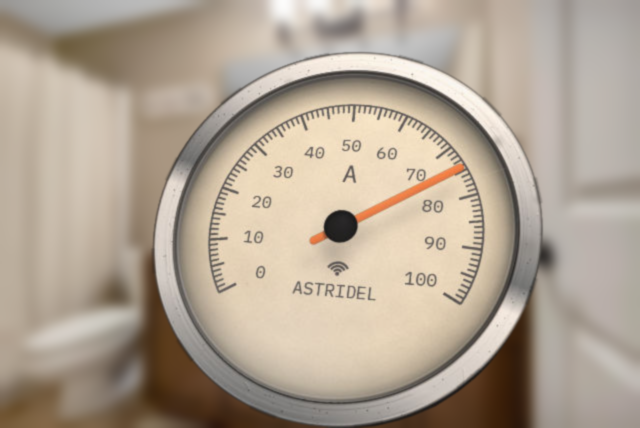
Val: 75 A
